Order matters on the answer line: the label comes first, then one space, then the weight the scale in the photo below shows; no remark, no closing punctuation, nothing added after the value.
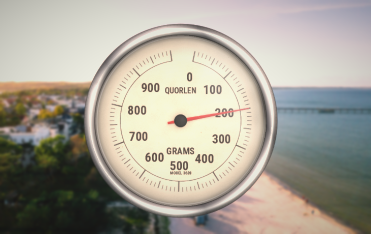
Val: 200 g
